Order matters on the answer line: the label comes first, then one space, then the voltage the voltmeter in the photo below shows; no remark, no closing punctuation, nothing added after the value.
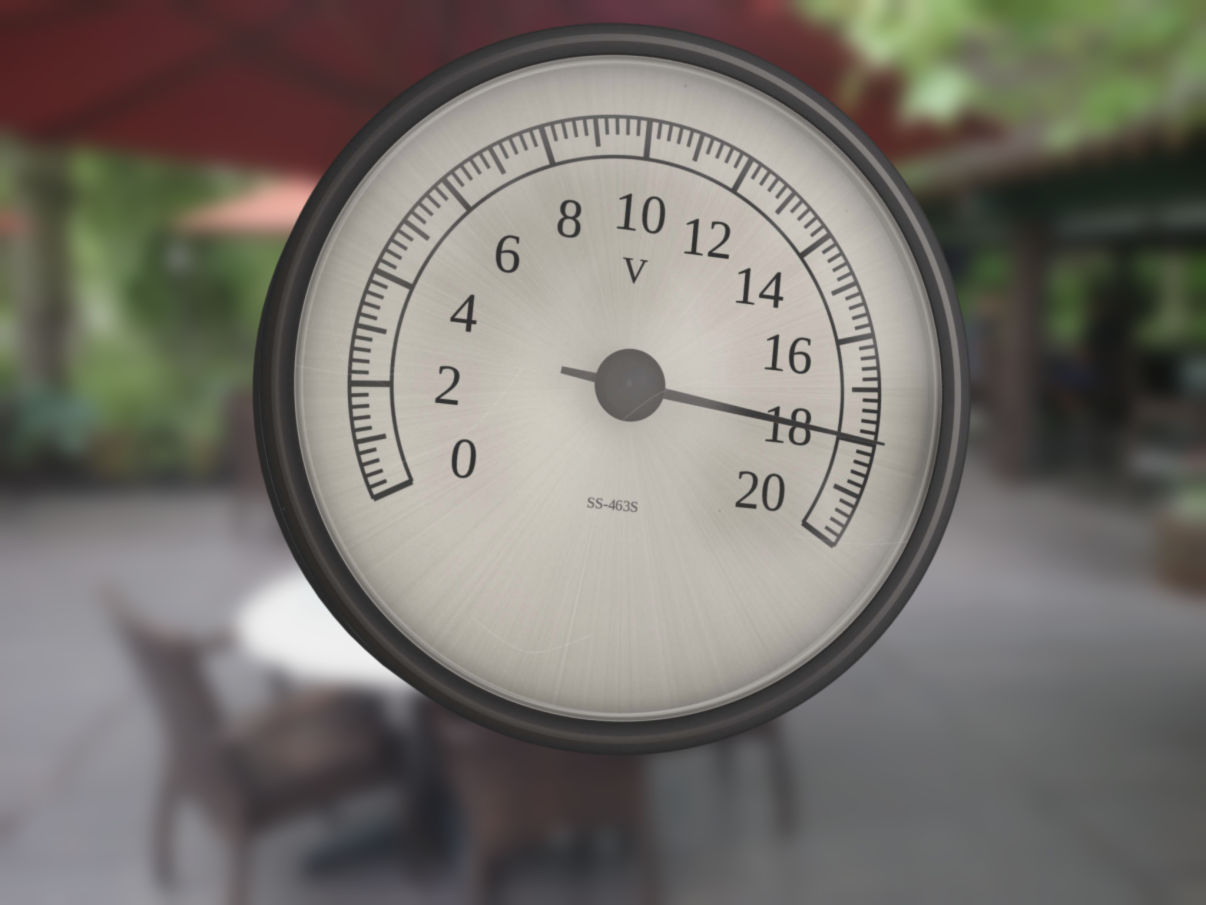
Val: 18 V
